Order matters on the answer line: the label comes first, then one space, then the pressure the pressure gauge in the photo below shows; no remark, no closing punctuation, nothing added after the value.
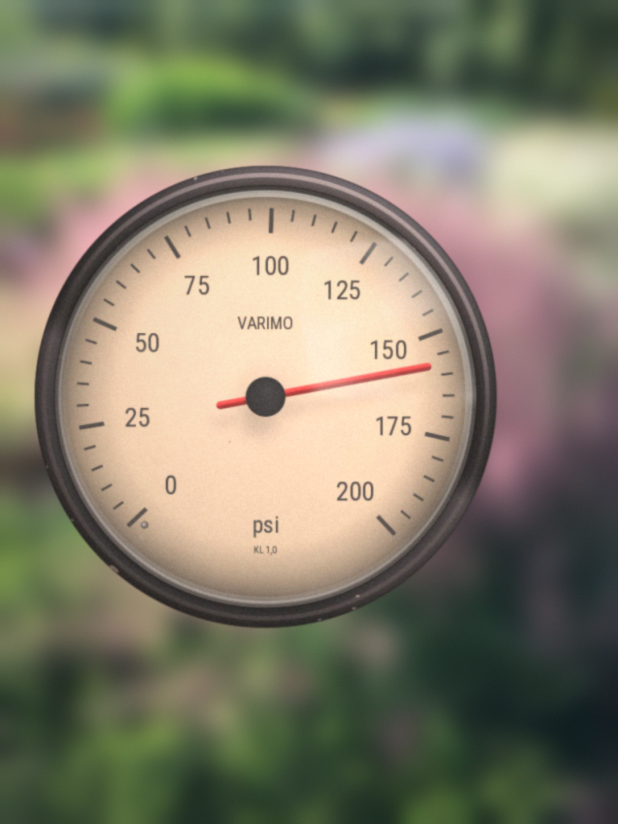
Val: 157.5 psi
